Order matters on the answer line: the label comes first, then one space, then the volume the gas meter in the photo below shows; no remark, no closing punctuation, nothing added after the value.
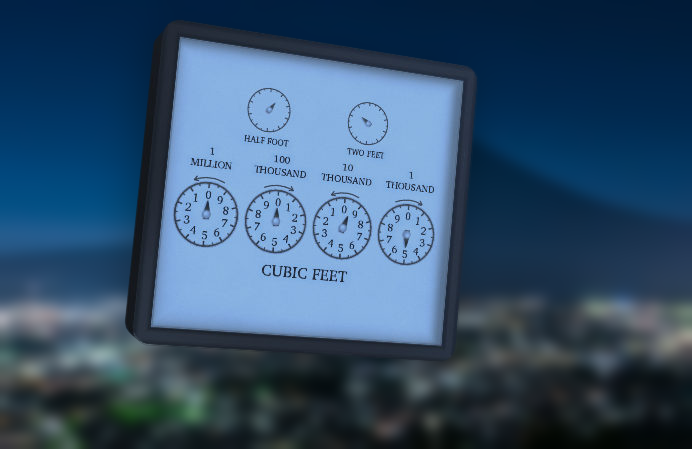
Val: 999500 ft³
